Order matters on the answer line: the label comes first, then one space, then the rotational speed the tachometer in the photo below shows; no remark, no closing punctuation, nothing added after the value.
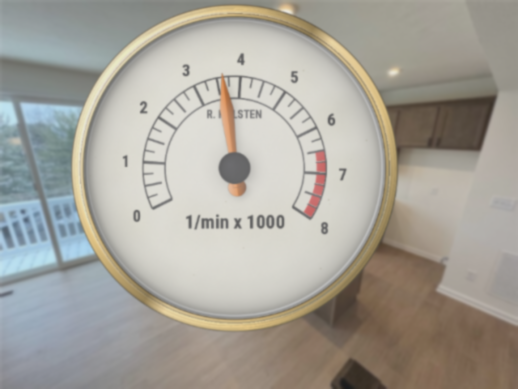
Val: 3625 rpm
